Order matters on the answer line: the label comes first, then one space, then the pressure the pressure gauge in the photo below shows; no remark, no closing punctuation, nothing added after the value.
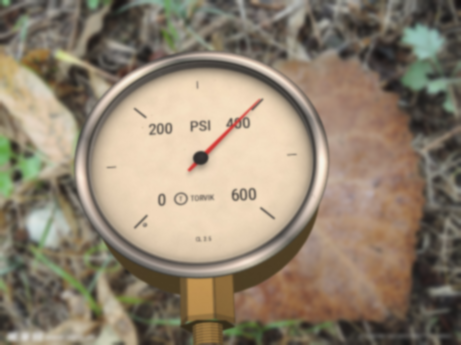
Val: 400 psi
